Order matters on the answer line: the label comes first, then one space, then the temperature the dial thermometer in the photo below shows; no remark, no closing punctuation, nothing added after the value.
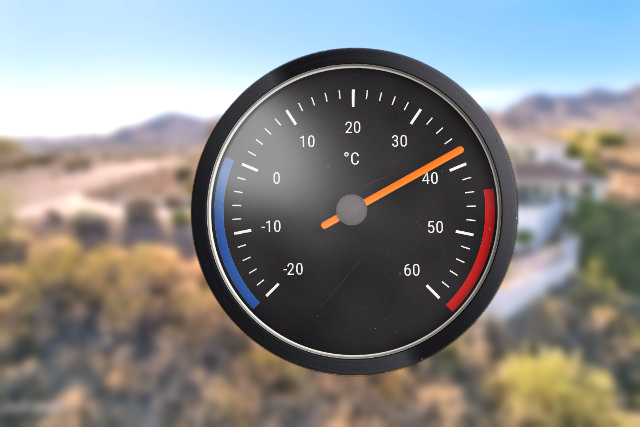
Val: 38 °C
